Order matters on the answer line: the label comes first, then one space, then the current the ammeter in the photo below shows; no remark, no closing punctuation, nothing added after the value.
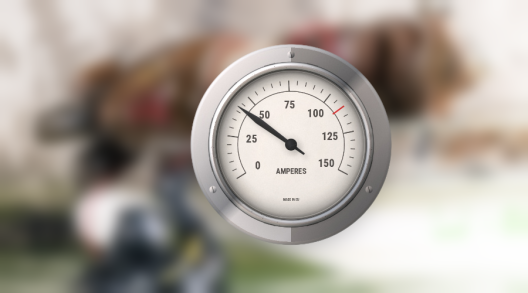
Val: 42.5 A
